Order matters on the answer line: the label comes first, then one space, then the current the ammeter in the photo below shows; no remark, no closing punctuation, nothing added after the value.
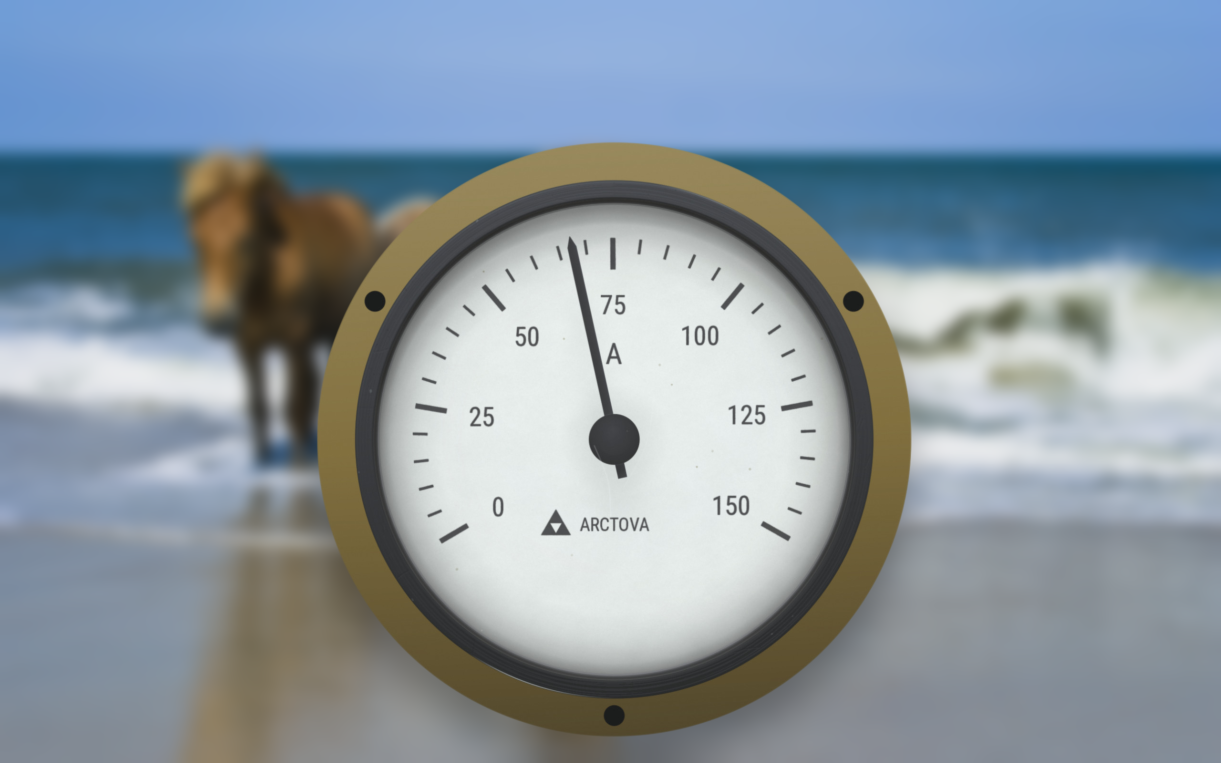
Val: 67.5 A
